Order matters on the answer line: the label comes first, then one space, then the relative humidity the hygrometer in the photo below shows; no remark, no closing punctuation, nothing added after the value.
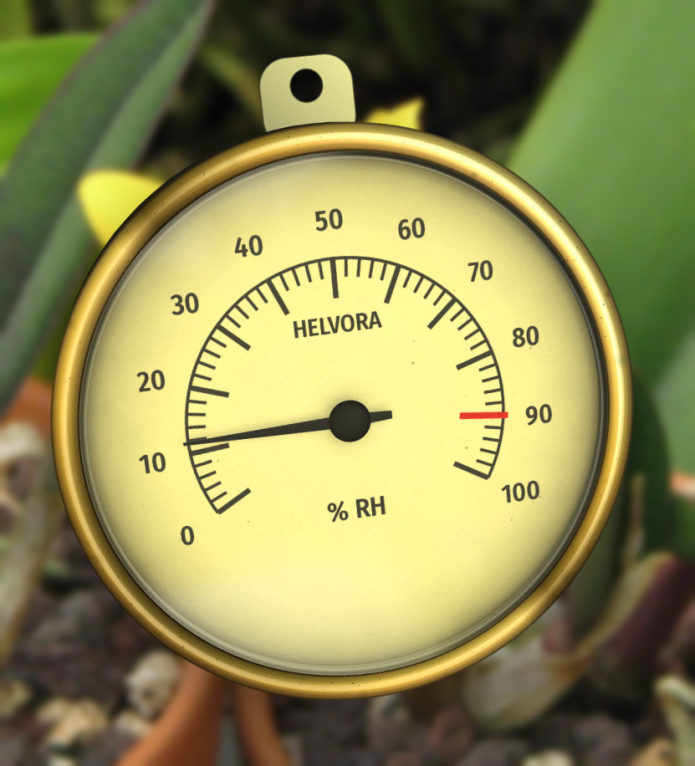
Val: 12 %
